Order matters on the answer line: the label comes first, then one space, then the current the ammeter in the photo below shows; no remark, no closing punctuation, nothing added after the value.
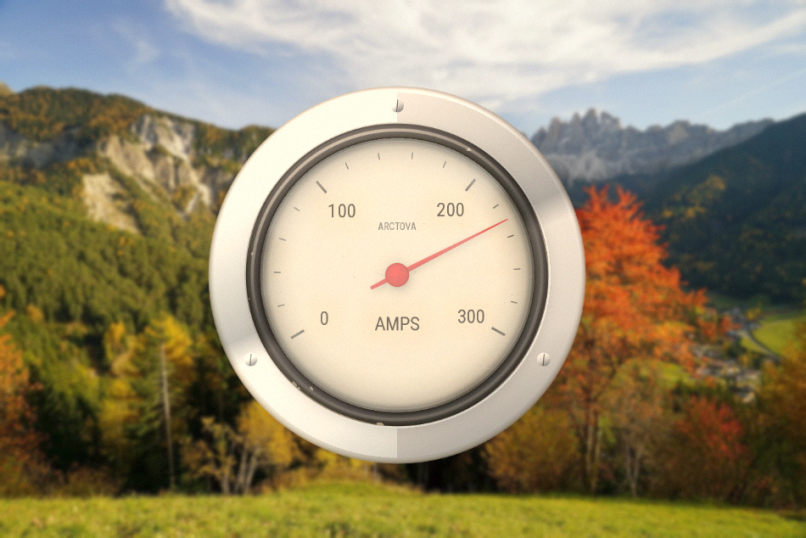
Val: 230 A
